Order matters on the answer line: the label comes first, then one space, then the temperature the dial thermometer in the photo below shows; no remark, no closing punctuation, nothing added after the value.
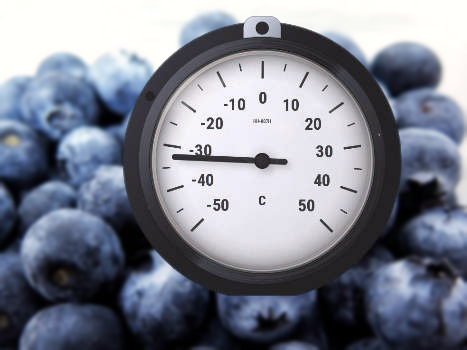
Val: -32.5 °C
